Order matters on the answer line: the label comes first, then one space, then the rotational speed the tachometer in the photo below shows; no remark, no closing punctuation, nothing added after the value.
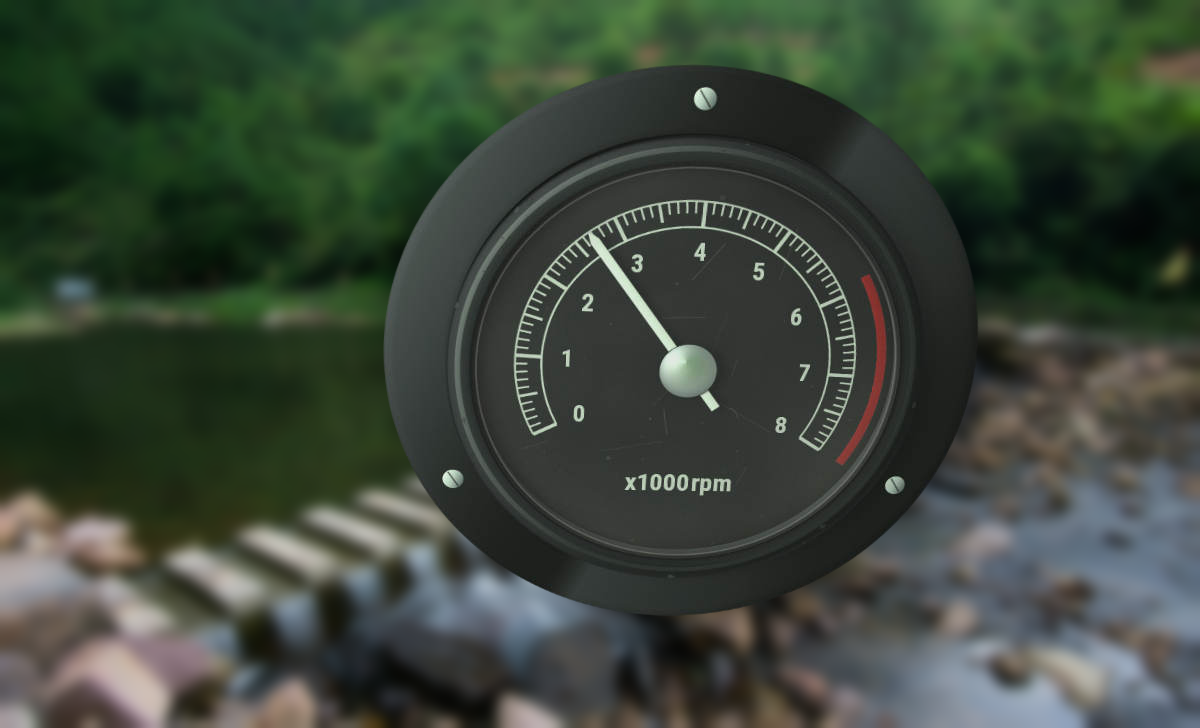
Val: 2700 rpm
